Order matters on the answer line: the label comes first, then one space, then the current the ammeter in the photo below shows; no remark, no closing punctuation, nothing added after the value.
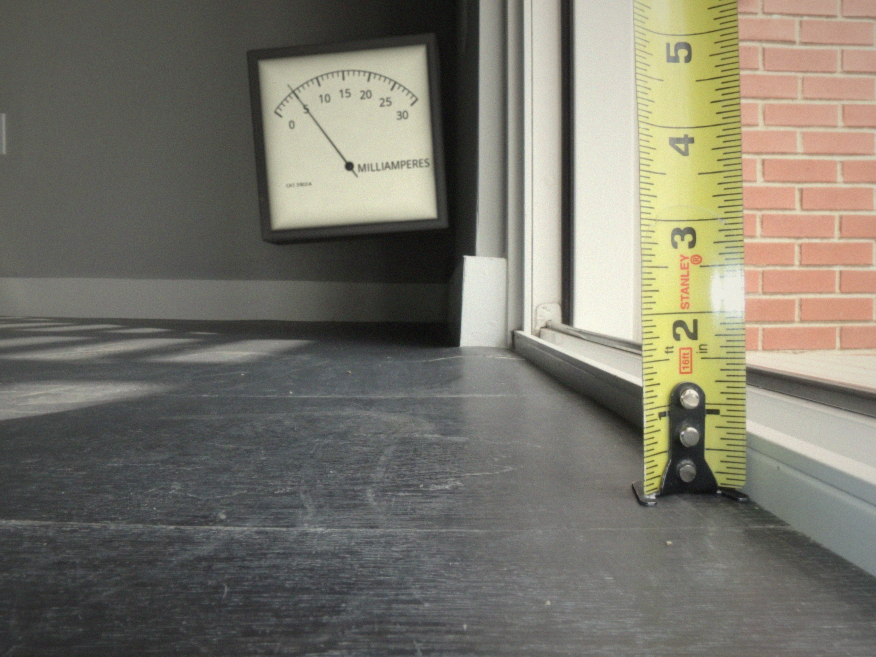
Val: 5 mA
